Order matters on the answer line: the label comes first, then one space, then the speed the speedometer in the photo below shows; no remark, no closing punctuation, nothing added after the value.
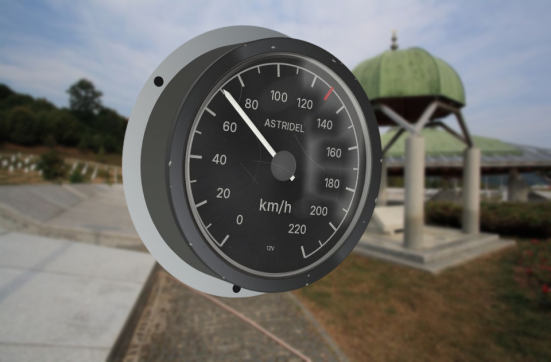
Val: 70 km/h
